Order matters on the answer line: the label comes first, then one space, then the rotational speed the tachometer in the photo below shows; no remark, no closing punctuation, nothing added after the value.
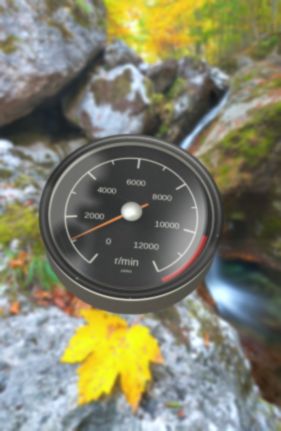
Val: 1000 rpm
